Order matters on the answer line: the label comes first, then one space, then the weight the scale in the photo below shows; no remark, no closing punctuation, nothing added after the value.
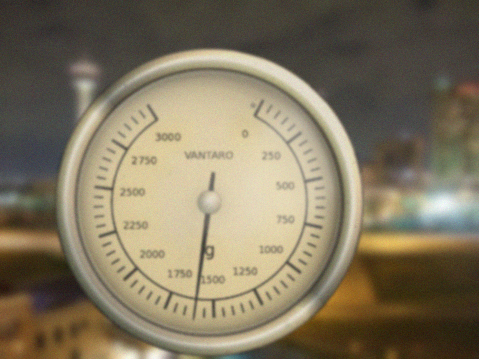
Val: 1600 g
